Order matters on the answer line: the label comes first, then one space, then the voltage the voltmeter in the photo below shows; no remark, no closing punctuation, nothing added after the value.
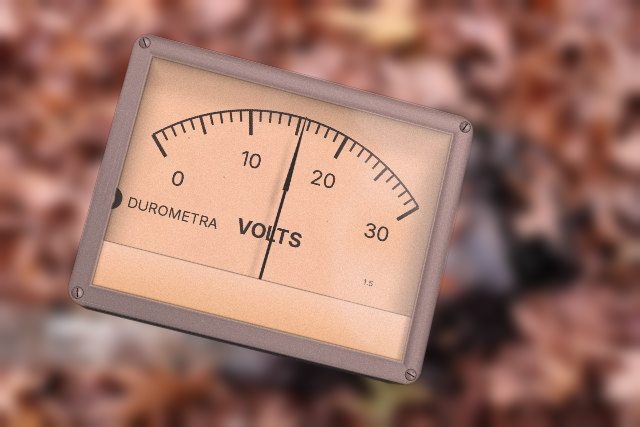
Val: 15.5 V
